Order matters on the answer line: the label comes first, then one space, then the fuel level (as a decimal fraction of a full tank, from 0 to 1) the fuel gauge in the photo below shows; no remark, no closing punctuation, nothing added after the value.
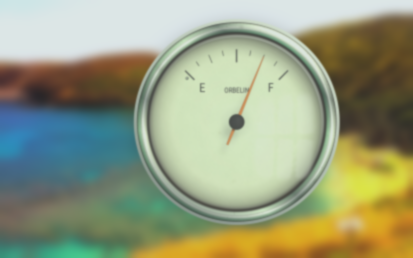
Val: 0.75
